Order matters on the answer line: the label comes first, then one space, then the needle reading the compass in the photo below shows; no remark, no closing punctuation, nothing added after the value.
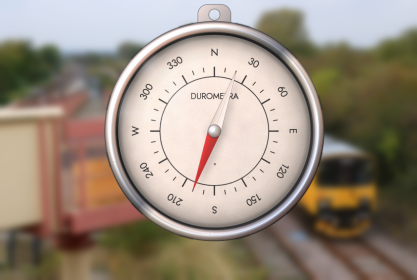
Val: 200 °
